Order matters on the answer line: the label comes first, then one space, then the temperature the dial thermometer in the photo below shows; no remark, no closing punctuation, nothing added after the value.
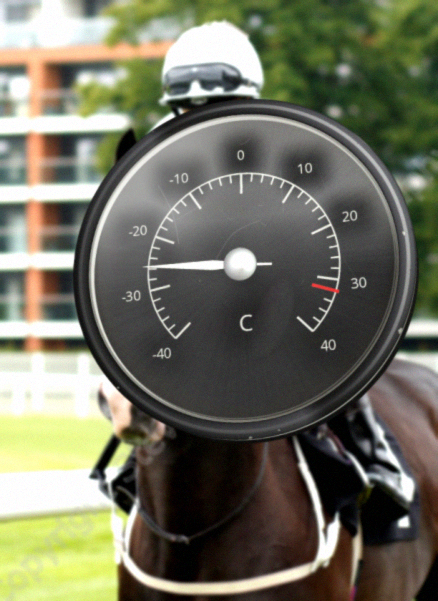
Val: -26 °C
